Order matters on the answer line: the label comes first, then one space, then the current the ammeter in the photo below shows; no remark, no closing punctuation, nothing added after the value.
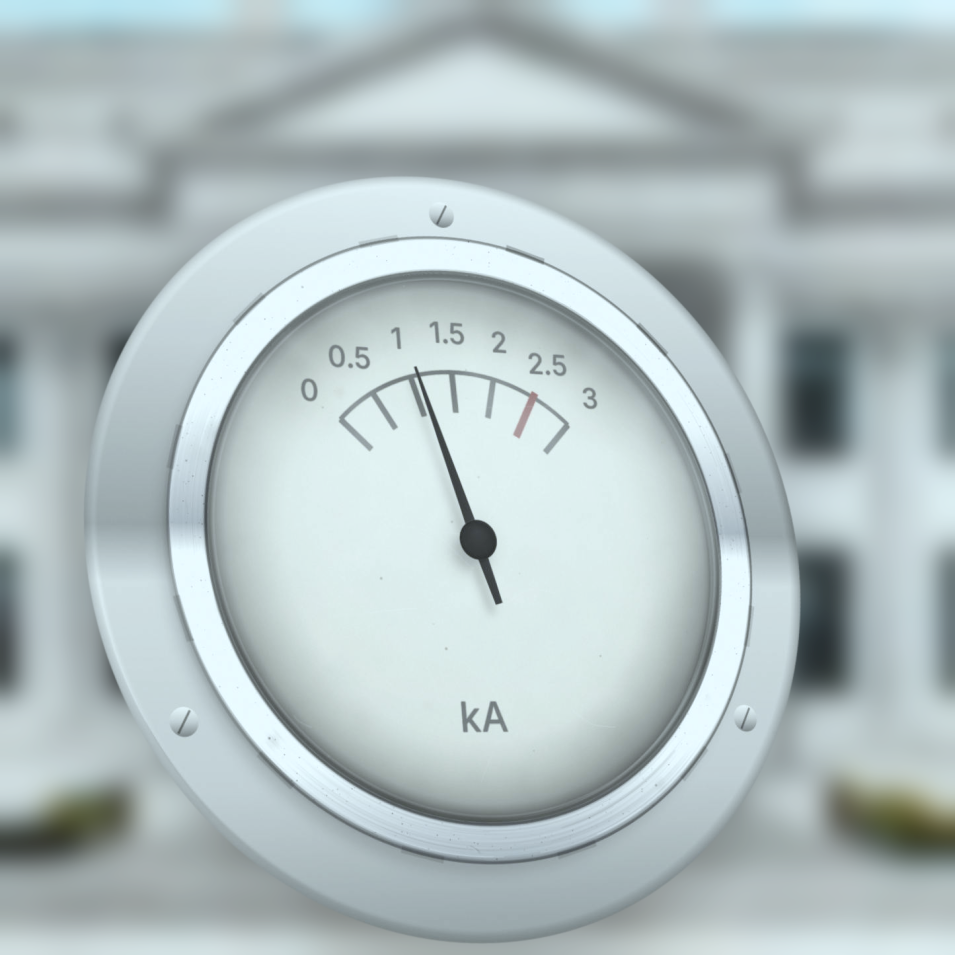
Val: 1 kA
